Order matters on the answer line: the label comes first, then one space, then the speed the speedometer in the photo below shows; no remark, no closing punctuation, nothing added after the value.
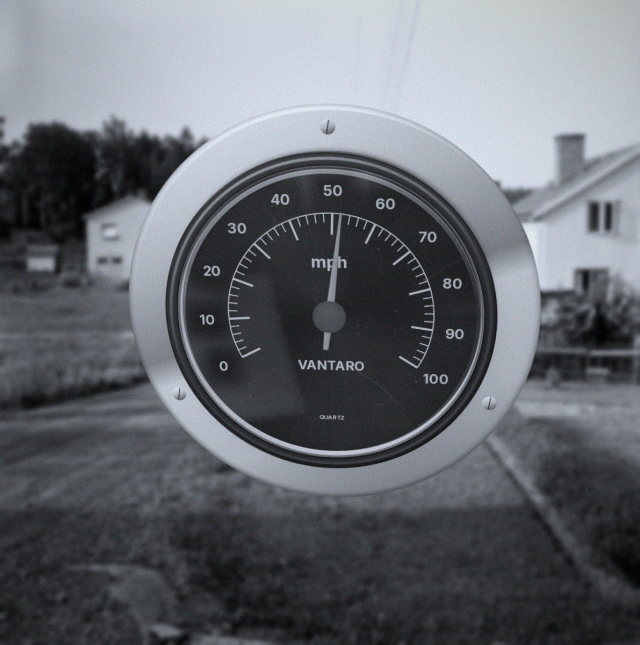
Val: 52 mph
